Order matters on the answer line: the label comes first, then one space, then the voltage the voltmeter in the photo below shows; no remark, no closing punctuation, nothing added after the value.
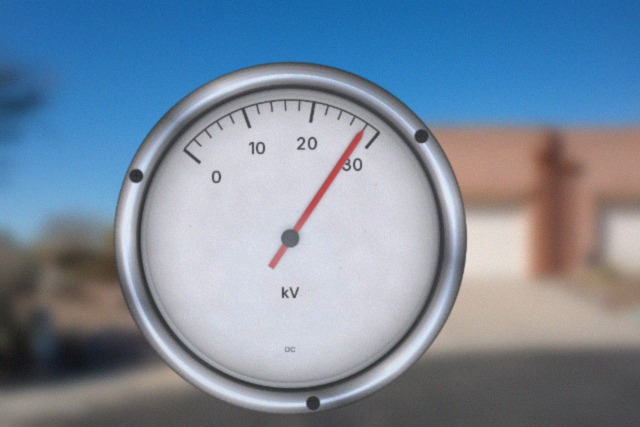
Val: 28 kV
